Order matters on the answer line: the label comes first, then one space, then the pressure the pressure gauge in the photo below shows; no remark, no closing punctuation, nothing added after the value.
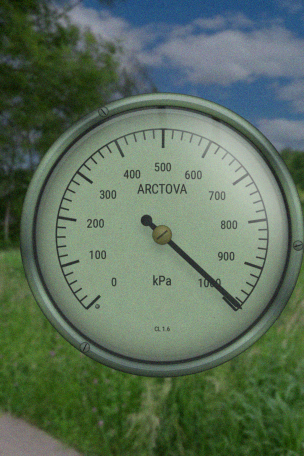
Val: 990 kPa
